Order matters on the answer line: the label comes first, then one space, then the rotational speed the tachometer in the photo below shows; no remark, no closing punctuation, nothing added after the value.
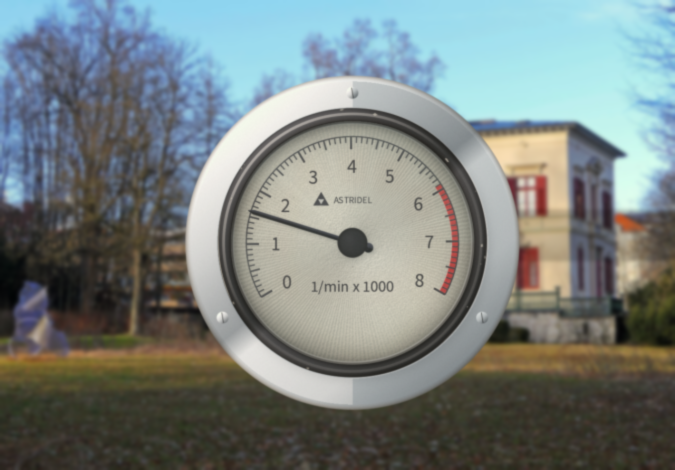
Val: 1600 rpm
